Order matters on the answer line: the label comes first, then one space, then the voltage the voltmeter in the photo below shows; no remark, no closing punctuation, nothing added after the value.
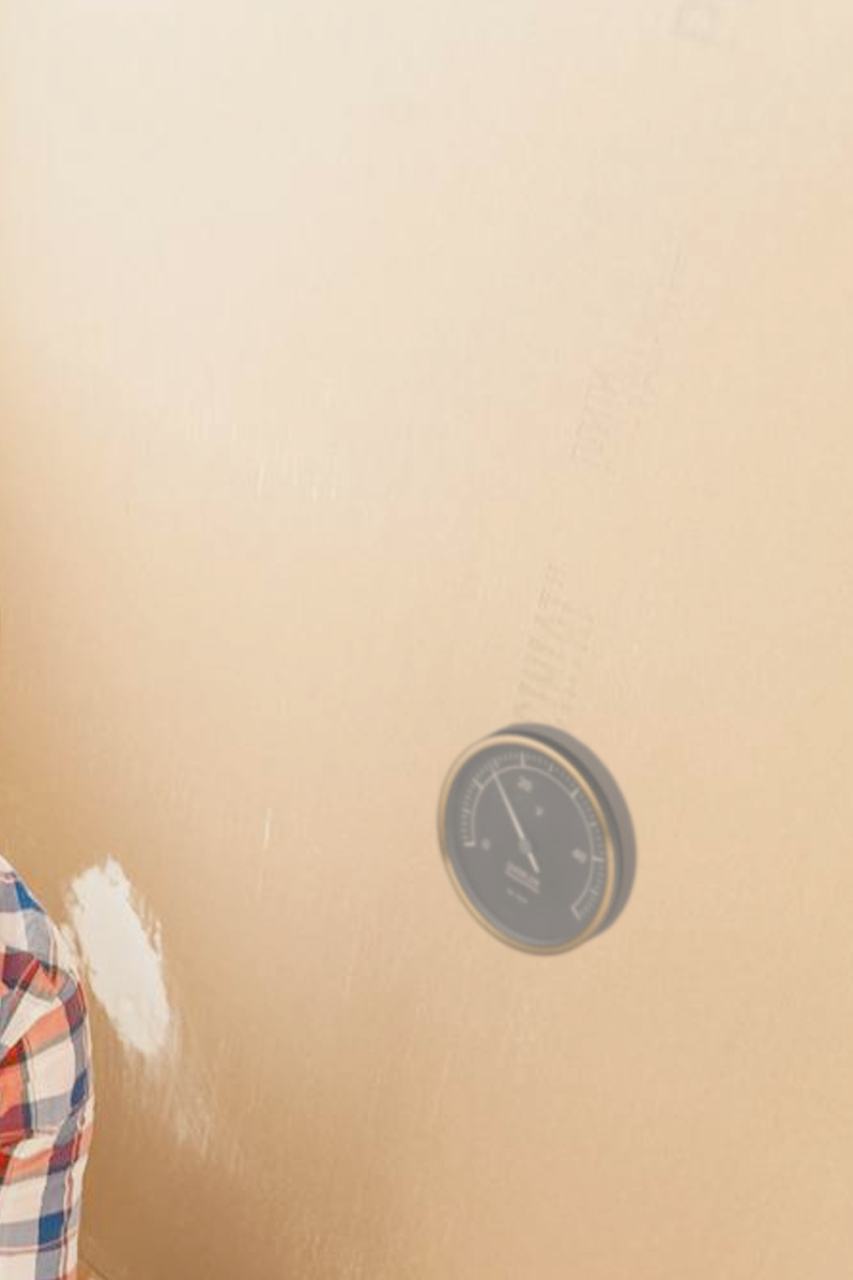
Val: 15 V
